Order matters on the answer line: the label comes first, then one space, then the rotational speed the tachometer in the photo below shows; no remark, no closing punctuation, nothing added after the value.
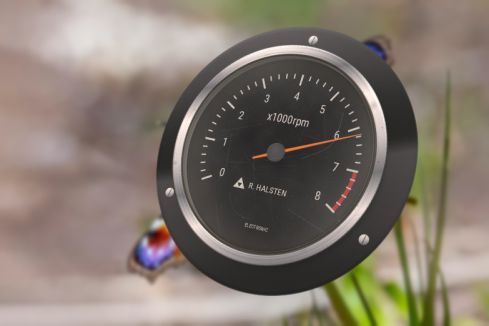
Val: 6200 rpm
